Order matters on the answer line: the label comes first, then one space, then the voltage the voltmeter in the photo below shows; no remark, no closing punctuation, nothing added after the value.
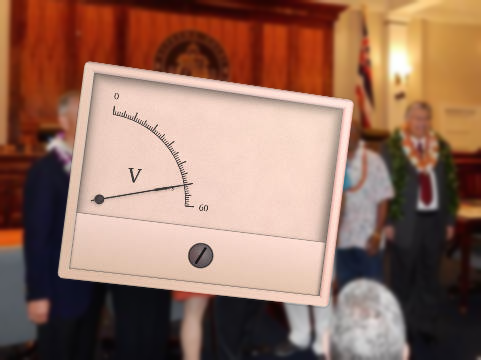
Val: 50 V
